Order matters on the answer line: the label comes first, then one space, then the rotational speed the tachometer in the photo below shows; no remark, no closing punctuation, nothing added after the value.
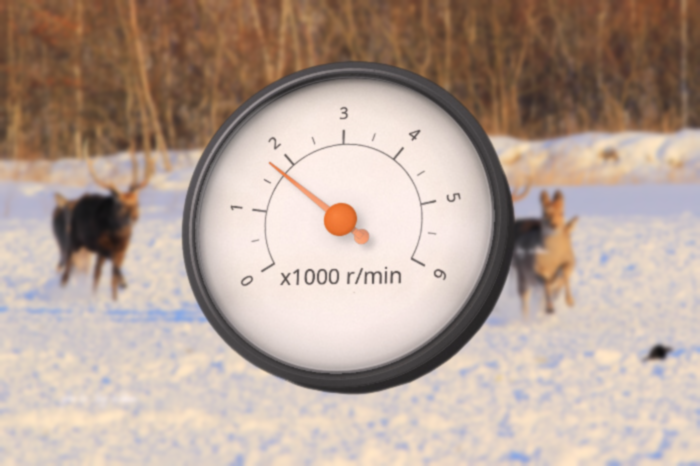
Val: 1750 rpm
